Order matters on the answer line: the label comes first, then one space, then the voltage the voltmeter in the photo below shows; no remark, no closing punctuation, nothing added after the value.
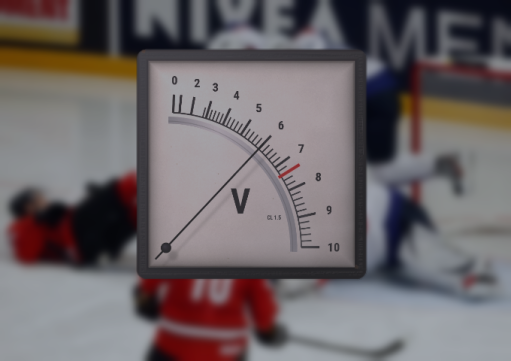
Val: 6 V
